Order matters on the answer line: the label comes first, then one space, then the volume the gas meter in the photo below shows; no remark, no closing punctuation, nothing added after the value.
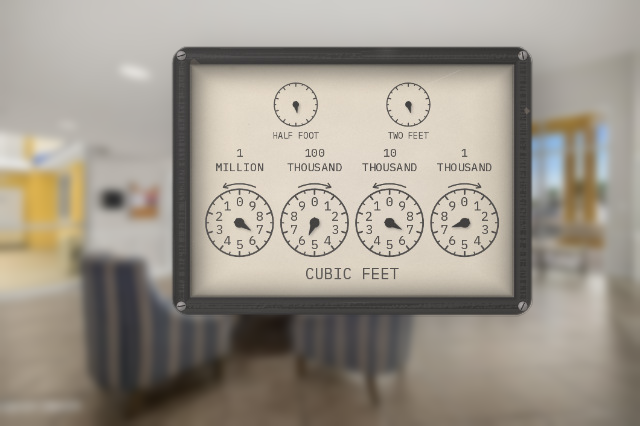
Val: 656700 ft³
